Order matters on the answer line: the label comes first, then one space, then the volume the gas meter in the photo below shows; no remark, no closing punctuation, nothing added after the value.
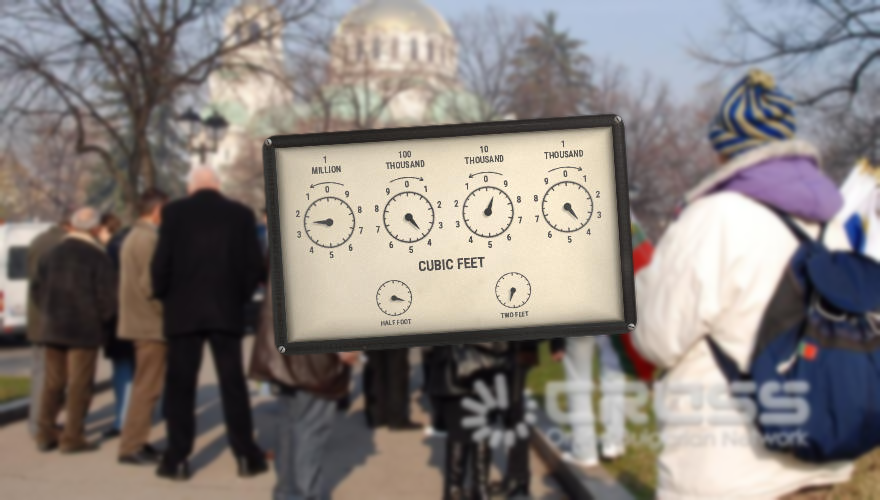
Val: 239400 ft³
